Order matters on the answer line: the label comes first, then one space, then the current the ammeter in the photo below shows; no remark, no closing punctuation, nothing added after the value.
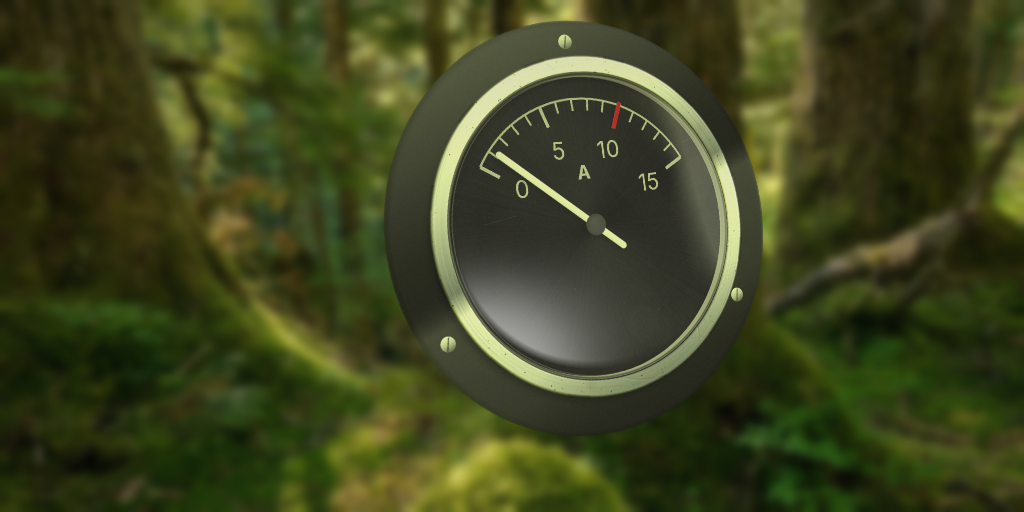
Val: 1 A
